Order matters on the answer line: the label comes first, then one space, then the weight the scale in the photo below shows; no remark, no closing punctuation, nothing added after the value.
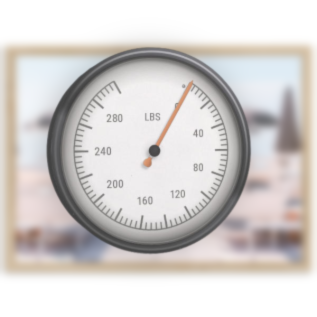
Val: 0 lb
